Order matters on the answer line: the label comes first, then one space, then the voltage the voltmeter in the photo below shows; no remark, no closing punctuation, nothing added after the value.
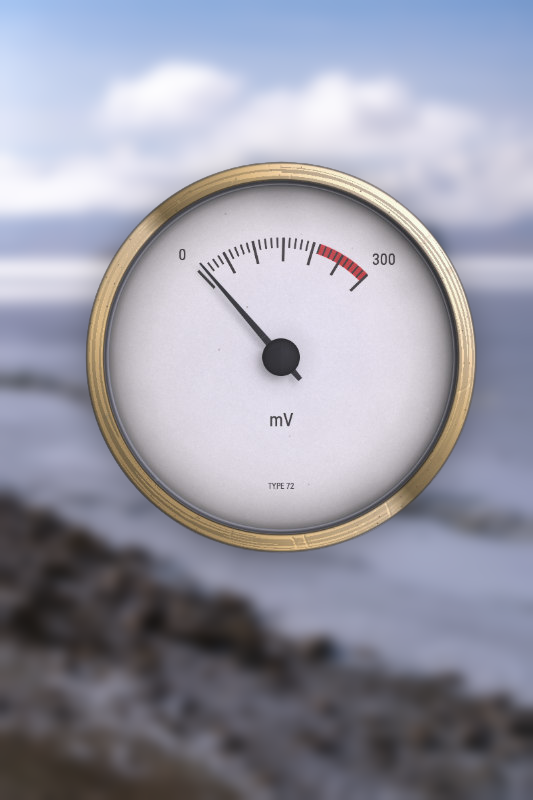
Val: 10 mV
